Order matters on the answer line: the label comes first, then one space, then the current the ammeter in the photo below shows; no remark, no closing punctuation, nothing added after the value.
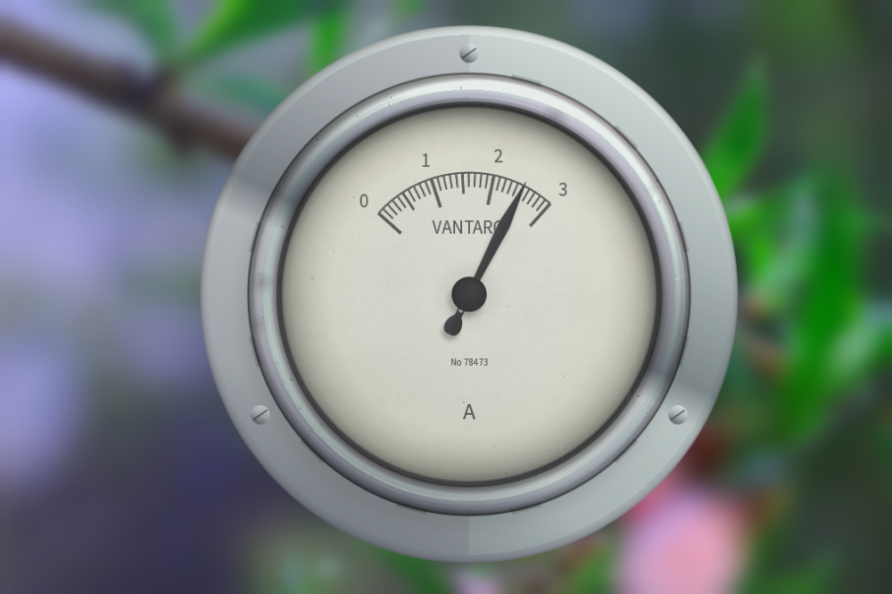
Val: 2.5 A
